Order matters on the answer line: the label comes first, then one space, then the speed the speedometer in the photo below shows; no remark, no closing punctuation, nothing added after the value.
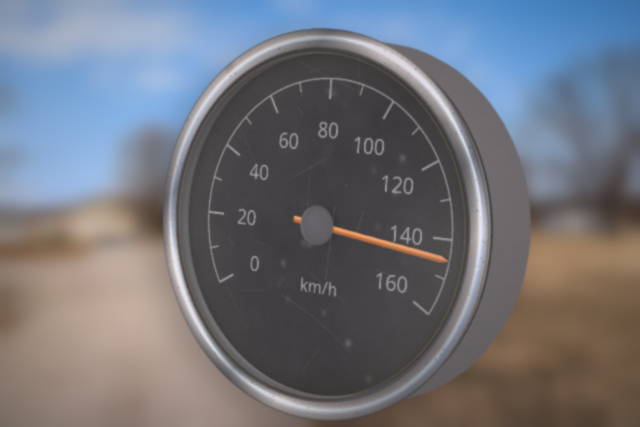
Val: 145 km/h
